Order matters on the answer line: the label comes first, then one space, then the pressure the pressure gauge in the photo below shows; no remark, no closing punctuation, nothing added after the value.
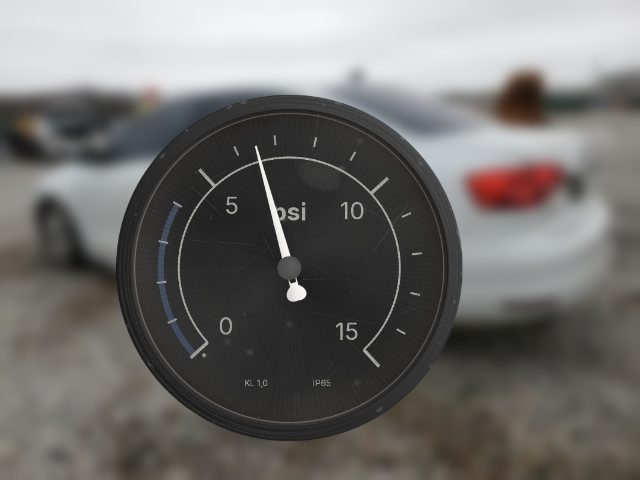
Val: 6.5 psi
